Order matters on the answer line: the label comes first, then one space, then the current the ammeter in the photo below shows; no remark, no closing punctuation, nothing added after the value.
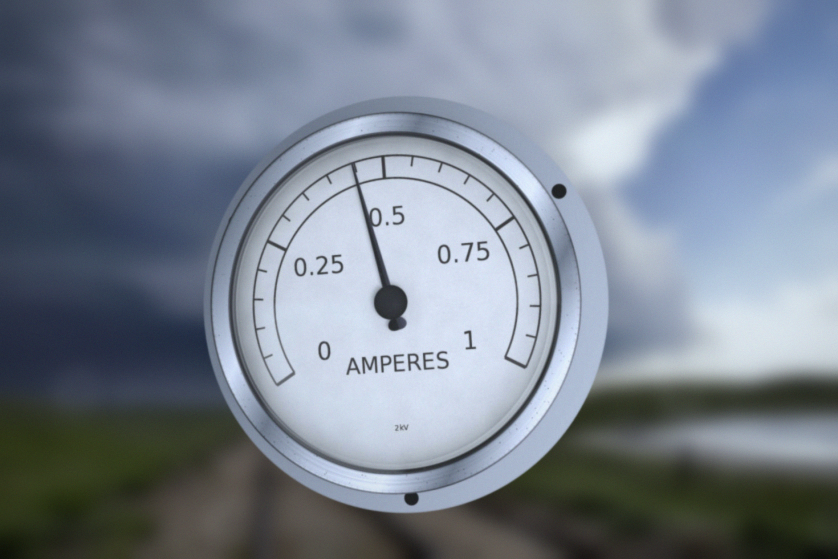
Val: 0.45 A
